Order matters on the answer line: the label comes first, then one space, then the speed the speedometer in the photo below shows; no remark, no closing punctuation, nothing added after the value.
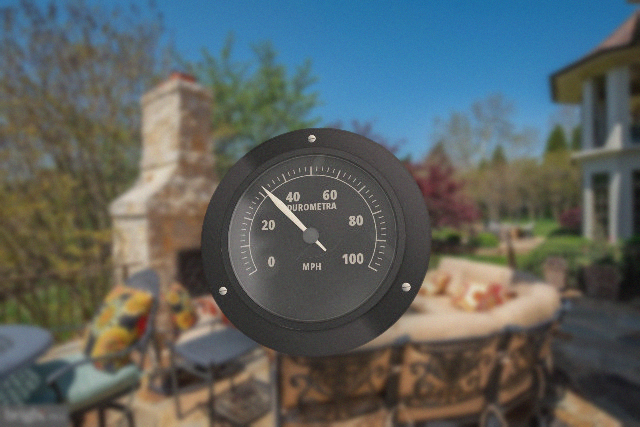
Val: 32 mph
